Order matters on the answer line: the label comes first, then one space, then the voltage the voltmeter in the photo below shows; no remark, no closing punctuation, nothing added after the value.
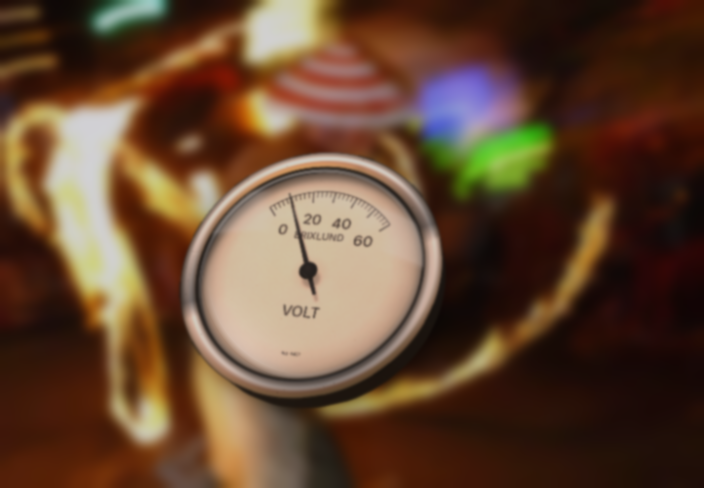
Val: 10 V
